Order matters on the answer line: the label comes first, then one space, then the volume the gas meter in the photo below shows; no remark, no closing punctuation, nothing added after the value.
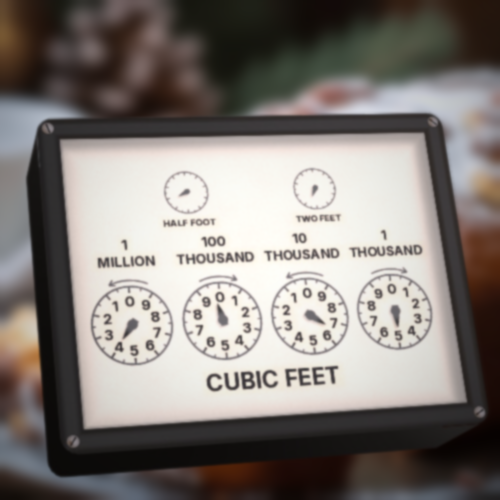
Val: 396500 ft³
